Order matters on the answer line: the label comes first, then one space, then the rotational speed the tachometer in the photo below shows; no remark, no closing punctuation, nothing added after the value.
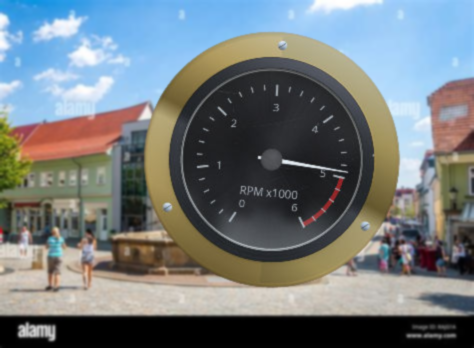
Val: 4900 rpm
